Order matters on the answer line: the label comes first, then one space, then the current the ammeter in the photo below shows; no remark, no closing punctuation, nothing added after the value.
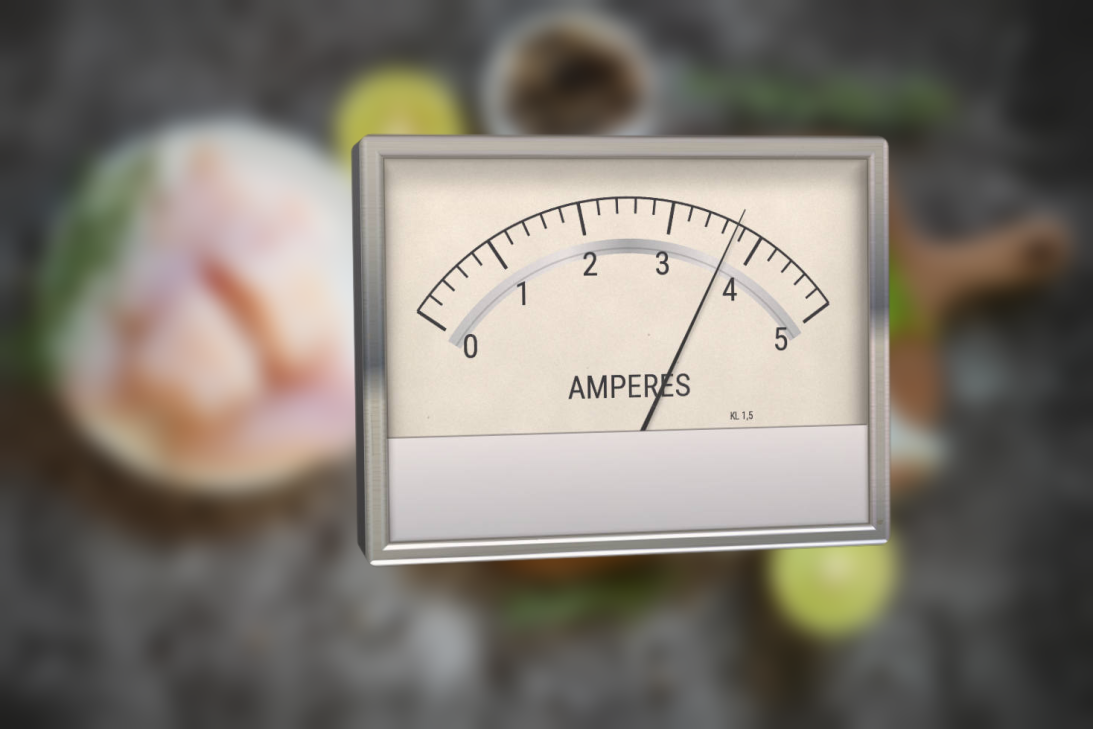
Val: 3.7 A
